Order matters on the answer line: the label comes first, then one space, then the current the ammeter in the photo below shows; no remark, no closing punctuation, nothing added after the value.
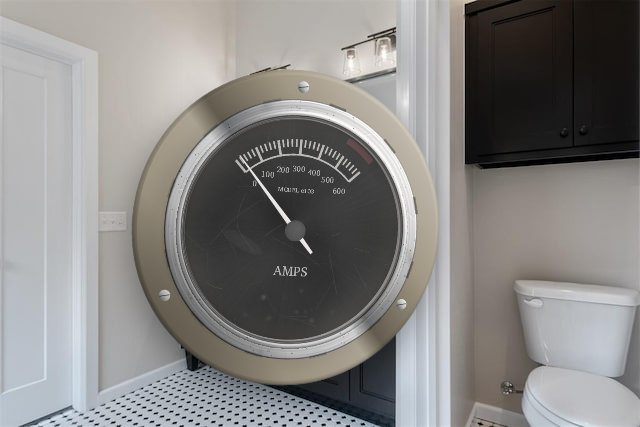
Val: 20 A
